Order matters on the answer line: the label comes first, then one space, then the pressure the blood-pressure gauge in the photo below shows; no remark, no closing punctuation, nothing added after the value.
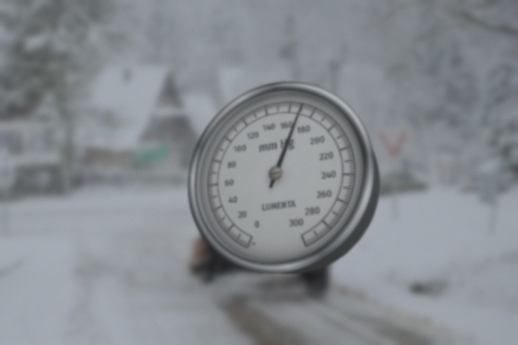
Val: 170 mmHg
